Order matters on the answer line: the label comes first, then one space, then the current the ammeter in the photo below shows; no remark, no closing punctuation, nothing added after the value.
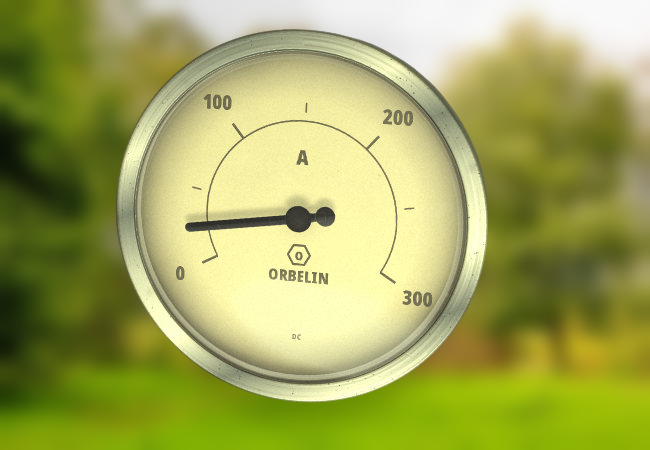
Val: 25 A
